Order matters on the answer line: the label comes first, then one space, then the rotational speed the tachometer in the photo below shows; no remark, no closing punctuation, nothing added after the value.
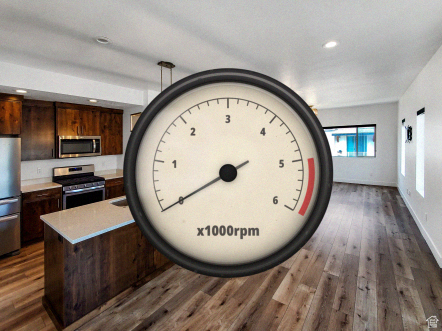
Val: 0 rpm
